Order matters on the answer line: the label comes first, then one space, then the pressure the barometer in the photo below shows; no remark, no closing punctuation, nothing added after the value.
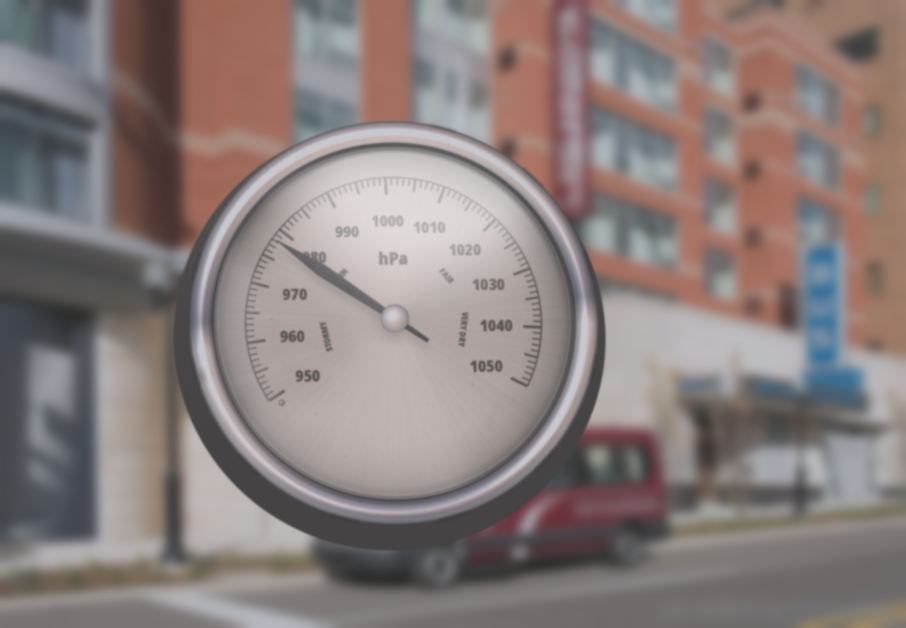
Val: 978 hPa
